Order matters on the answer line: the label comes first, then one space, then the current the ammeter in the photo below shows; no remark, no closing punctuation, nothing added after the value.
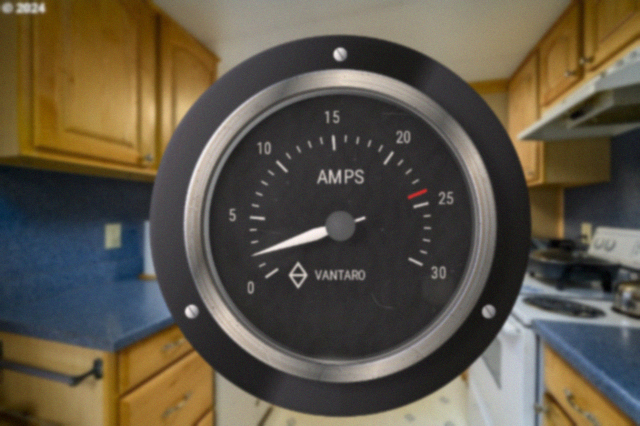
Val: 2 A
